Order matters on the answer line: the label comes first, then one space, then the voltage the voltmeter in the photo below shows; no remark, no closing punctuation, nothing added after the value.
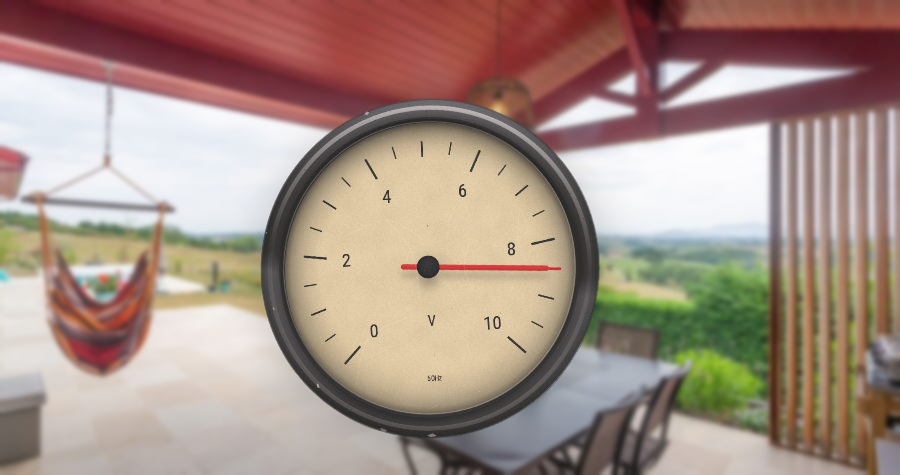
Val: 8.5 V
